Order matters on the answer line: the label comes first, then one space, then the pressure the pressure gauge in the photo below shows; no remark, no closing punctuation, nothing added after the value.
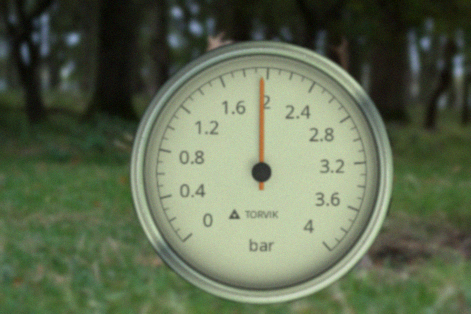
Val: 1.95 bar
